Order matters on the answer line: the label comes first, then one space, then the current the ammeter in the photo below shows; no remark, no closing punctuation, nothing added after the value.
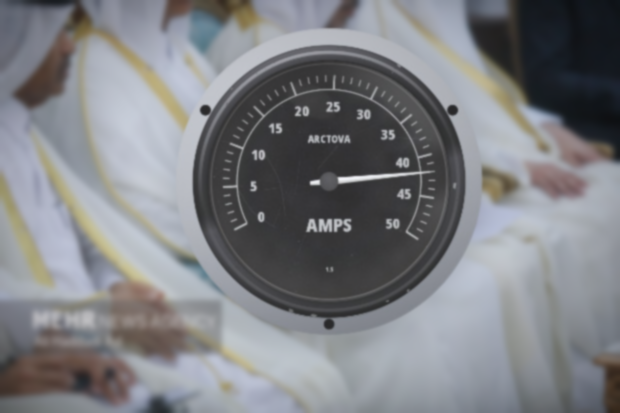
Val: 42 A
